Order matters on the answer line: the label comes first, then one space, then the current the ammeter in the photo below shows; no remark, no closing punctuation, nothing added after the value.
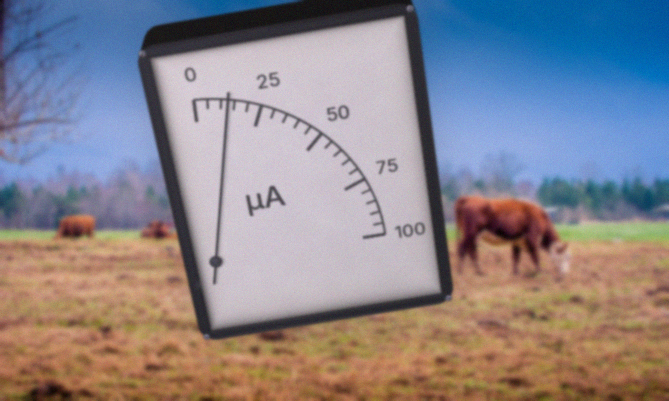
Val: 12.5 µA
